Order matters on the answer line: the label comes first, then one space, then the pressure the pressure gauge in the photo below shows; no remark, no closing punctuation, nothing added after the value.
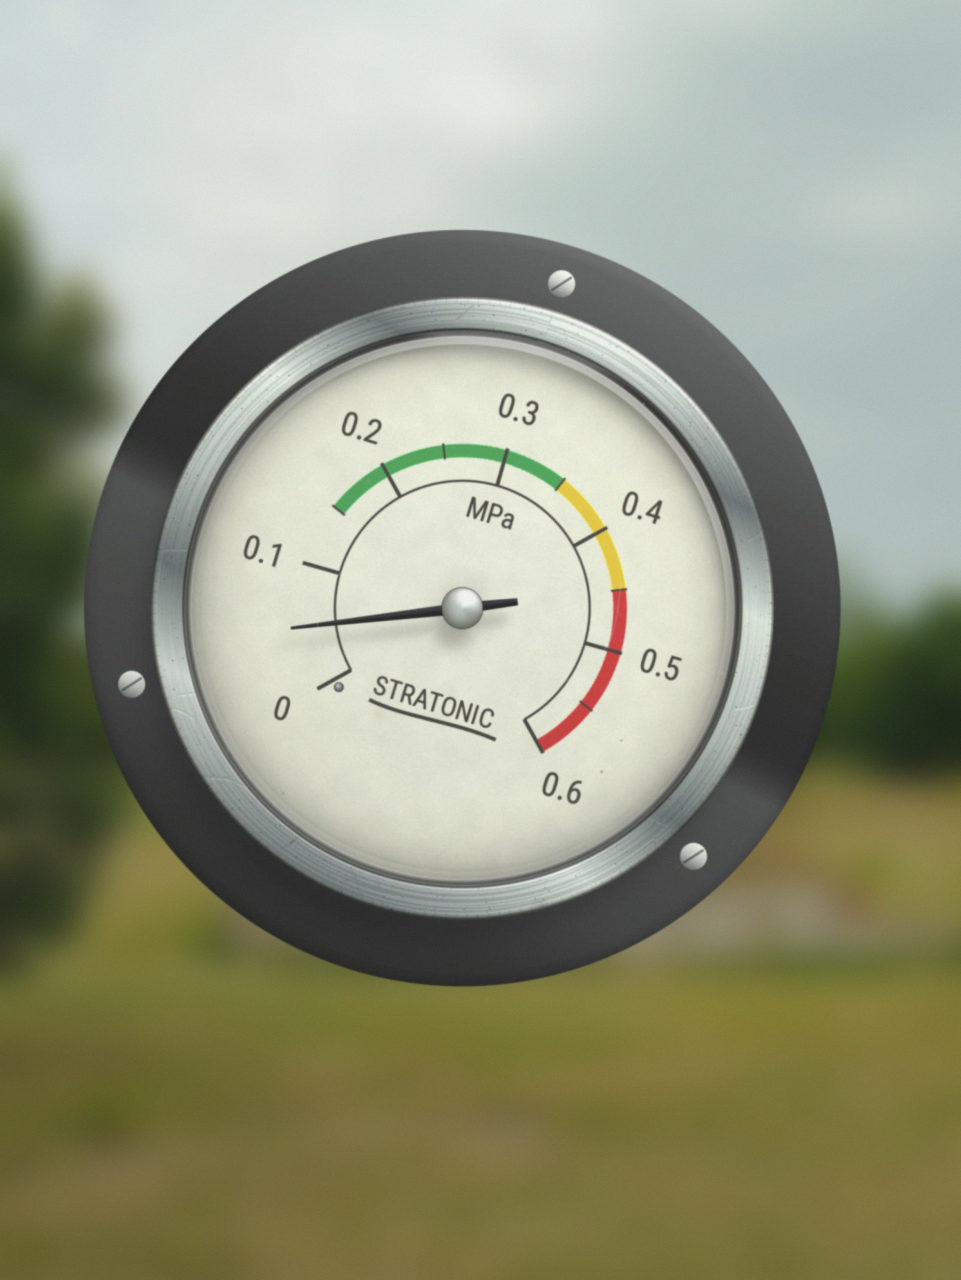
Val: 0.05 MPa
